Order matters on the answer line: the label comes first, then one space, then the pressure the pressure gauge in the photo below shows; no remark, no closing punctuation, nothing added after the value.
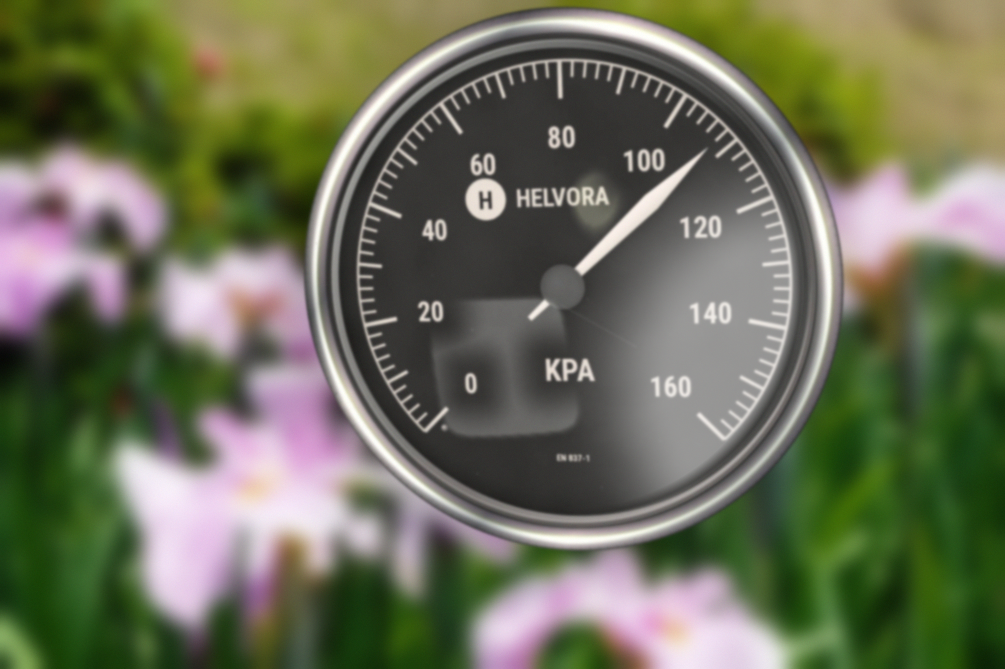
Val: 108 kPa
